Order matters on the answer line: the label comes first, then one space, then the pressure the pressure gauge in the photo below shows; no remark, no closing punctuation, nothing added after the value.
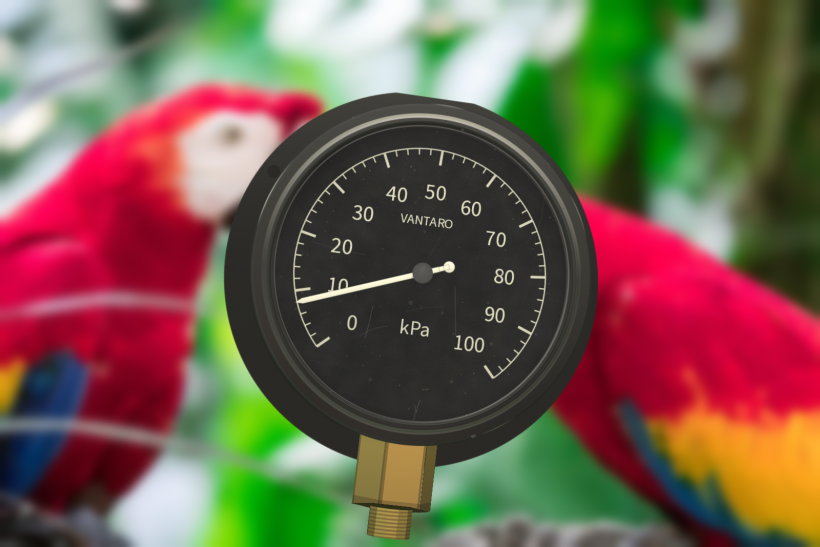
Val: 8 kPa
